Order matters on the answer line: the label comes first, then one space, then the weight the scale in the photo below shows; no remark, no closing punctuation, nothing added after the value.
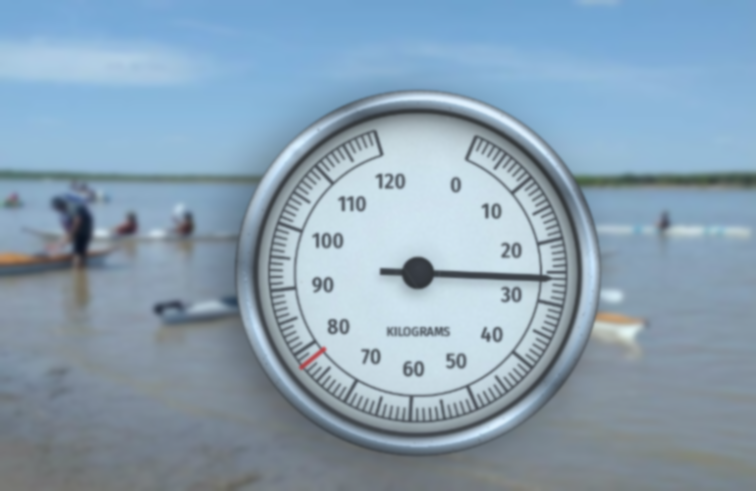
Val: 26 kg
